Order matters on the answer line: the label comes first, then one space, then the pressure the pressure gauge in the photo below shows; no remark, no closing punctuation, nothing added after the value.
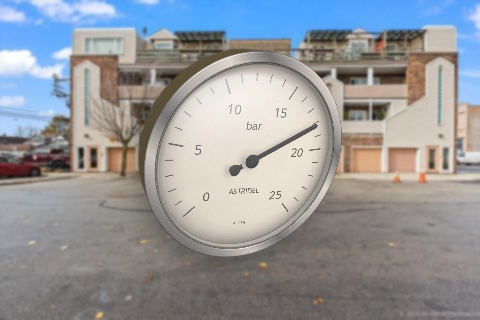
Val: 18 bar
